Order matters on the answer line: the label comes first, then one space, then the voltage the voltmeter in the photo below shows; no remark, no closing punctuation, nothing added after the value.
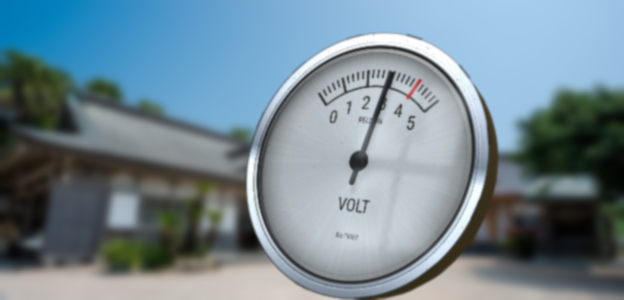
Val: 3 V
